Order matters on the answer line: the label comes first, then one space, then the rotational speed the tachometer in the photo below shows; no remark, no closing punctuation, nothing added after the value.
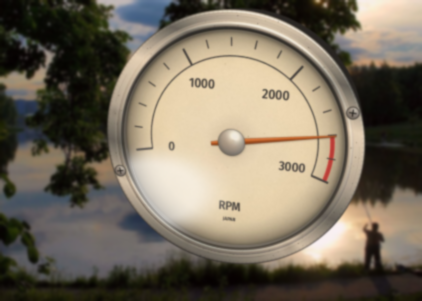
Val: 2600 rpm
